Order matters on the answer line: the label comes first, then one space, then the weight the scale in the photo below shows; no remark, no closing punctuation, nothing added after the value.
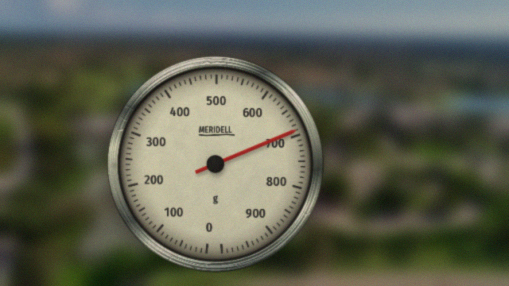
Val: 690 g
